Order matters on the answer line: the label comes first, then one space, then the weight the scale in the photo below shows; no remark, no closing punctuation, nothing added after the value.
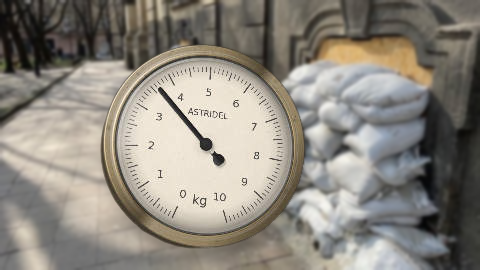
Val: 3.6 kg
